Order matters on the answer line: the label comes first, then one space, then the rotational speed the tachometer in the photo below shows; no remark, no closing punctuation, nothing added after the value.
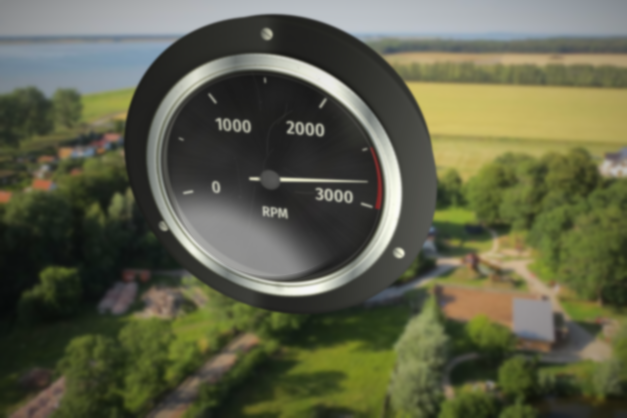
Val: 2750 rpm
